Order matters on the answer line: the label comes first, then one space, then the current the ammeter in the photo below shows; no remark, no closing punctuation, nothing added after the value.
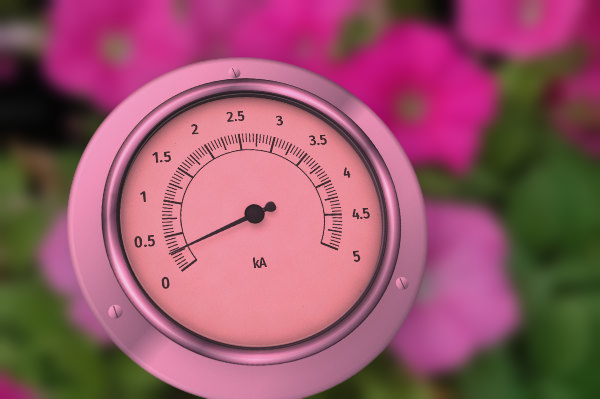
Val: 0.25 kA
